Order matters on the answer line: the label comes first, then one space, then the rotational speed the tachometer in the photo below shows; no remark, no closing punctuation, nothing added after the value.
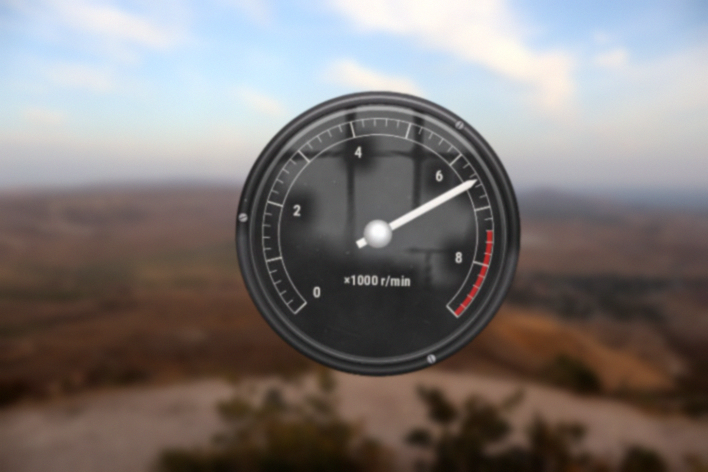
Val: 6500 rpm
